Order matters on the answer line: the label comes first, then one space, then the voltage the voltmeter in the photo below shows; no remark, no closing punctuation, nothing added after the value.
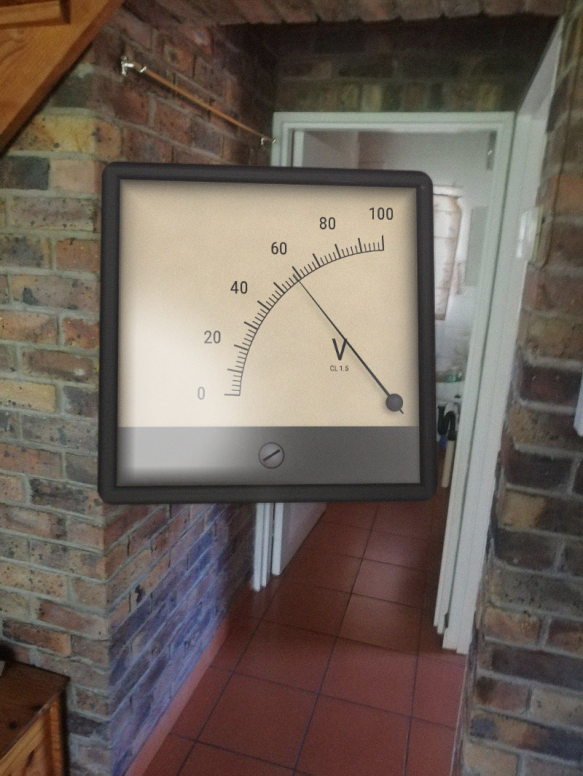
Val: 58 V
